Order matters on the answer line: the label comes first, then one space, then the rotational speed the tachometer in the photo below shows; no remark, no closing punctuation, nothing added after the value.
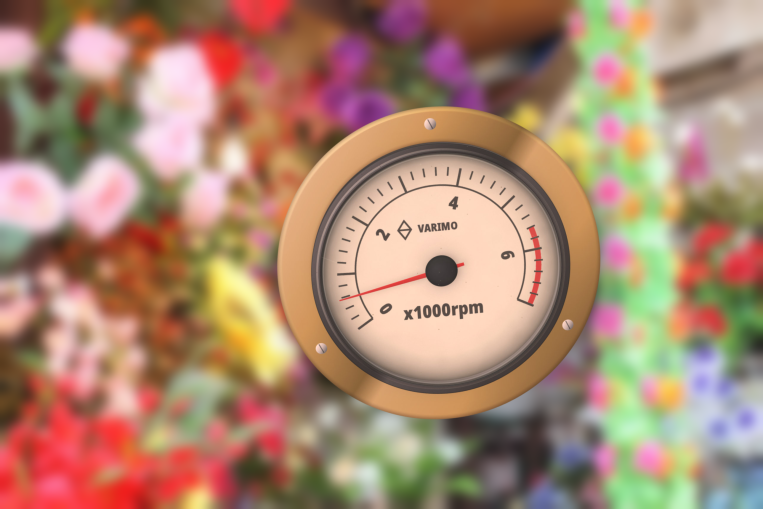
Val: 600 rpm
